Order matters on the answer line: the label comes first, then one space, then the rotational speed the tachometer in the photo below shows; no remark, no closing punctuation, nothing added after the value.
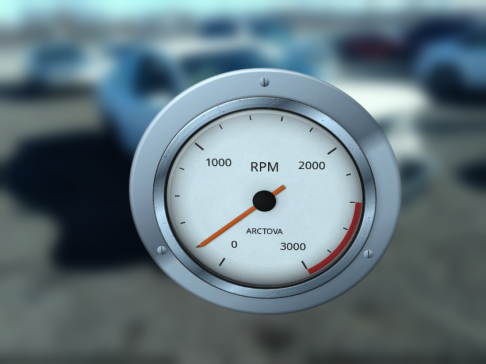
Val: 200 rpm
